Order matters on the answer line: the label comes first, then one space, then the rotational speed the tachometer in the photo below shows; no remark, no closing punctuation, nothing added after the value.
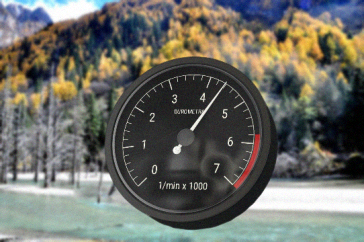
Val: 4400 rpm
